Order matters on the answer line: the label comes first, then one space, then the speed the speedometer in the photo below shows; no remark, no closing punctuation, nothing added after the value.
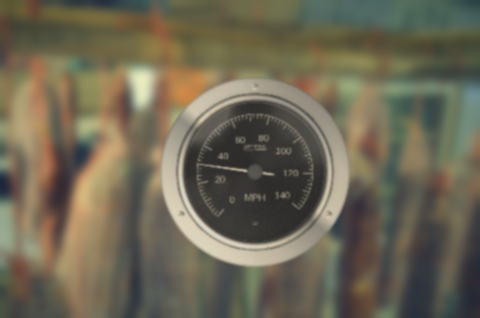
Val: 30 mph
